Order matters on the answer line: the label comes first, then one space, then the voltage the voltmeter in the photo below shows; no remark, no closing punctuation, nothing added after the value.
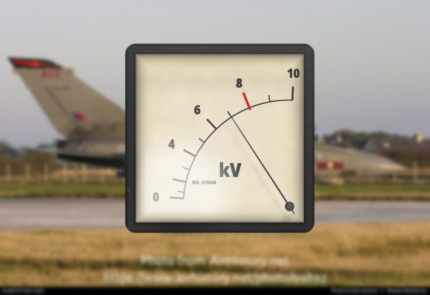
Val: 7 kV
